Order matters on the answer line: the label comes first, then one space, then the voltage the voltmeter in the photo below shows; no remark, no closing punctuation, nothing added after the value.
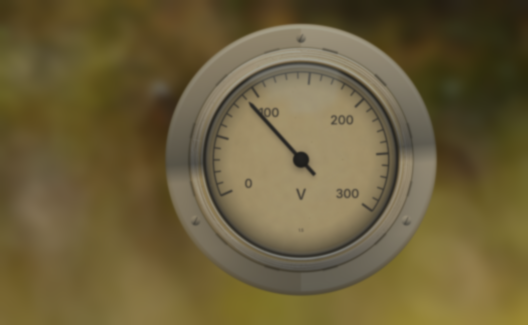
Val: 90 V
